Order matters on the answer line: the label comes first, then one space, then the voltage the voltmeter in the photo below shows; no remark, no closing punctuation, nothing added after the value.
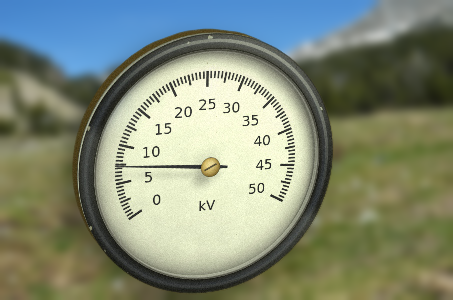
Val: 7.5 kV
